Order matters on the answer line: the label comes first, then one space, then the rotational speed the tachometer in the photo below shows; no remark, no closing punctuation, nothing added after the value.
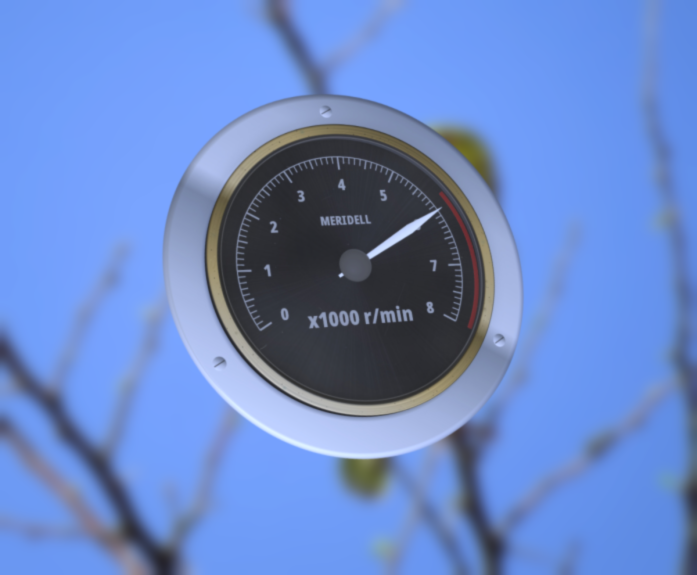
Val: 6000 rpm
